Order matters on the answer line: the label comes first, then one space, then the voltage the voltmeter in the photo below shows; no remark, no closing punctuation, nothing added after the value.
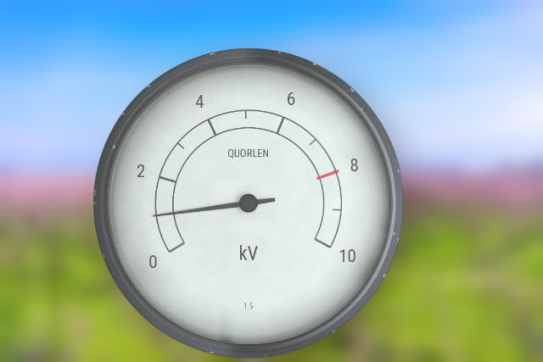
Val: 1 kV
